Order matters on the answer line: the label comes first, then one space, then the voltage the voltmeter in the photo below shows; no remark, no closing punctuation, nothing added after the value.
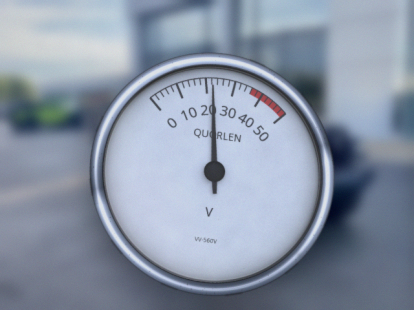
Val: 22 V
